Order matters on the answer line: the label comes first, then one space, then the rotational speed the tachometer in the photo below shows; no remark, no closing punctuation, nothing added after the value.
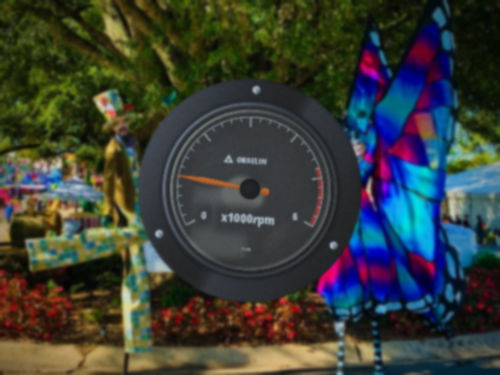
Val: 1000 rpm
